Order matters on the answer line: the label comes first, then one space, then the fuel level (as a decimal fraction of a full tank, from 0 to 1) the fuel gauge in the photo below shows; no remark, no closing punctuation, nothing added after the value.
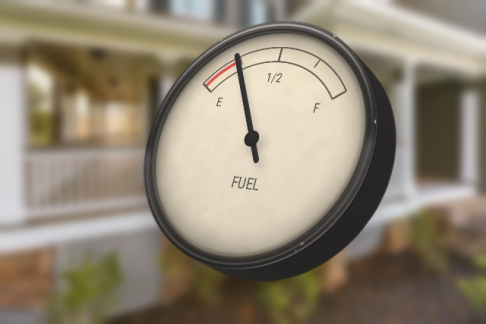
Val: 0.25
